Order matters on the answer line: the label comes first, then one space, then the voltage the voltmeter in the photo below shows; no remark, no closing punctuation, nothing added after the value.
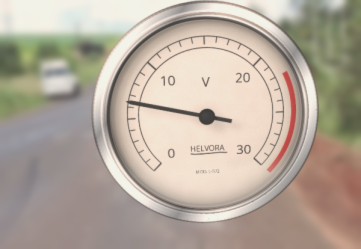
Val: 6.5 V
